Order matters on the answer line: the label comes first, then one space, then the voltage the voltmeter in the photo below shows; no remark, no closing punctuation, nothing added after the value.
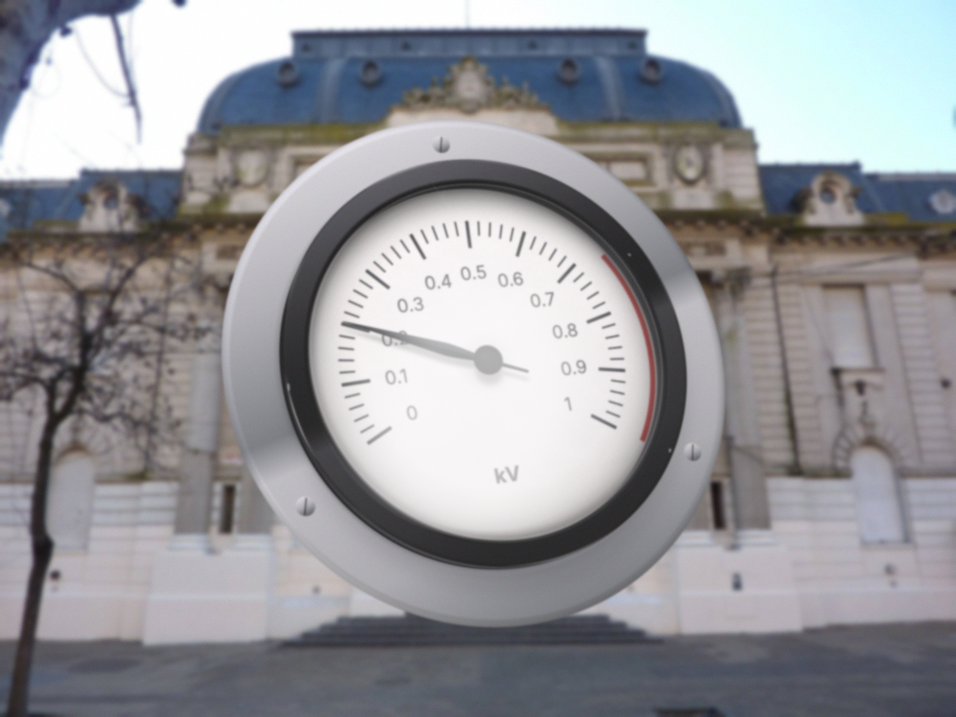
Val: 0.2 kV
